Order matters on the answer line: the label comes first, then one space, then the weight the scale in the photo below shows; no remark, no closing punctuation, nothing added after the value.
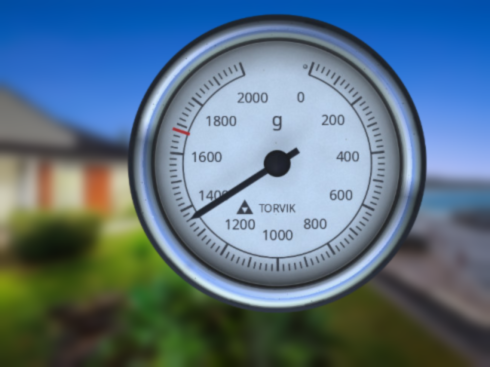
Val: 1360 g
